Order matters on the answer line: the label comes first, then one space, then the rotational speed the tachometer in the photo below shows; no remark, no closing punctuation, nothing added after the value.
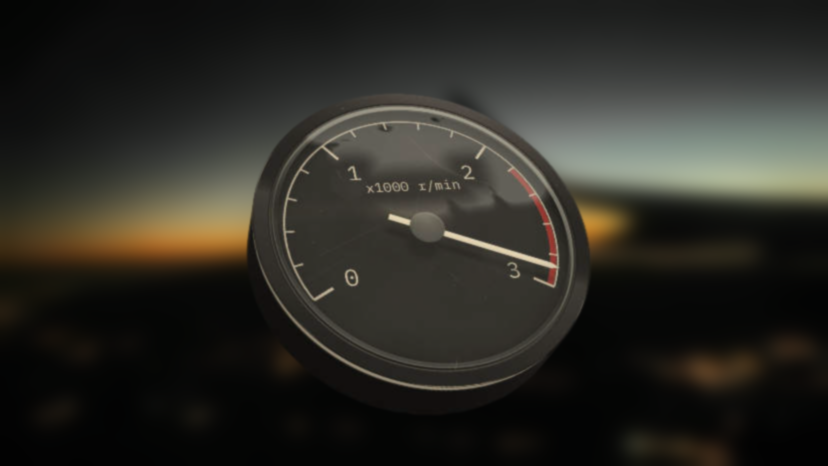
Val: 2900 rpm
